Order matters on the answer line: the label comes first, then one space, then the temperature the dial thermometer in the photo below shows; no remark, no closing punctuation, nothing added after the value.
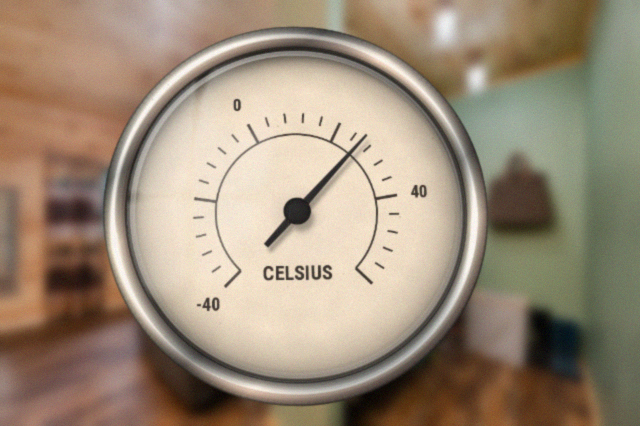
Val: 26 °C
